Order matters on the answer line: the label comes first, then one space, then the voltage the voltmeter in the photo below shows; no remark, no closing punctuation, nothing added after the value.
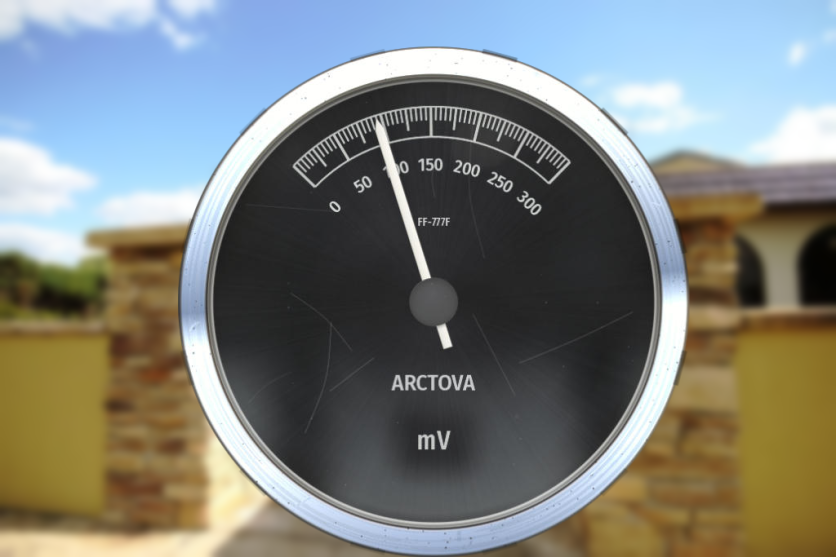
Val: 95 mV
